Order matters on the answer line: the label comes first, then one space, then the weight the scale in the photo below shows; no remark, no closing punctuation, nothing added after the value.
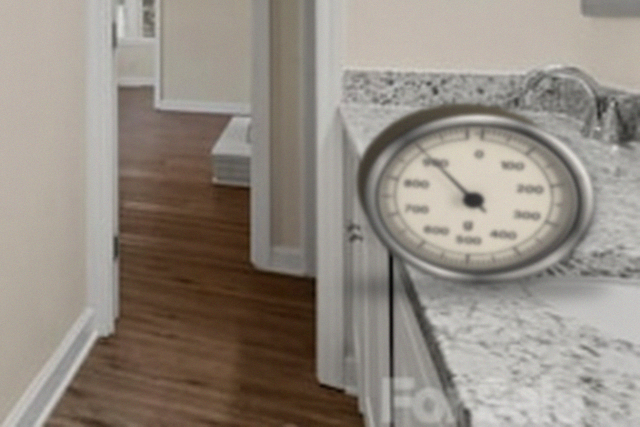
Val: 900 g
